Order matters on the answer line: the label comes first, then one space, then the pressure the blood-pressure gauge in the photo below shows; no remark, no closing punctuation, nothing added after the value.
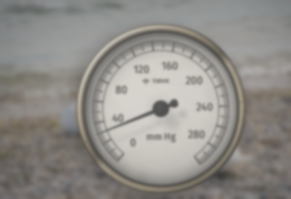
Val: 30 mmHg
